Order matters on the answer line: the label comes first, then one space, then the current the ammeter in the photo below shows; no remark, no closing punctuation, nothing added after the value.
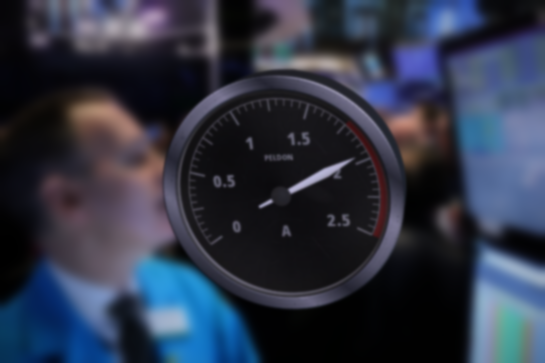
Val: 1.95 A
